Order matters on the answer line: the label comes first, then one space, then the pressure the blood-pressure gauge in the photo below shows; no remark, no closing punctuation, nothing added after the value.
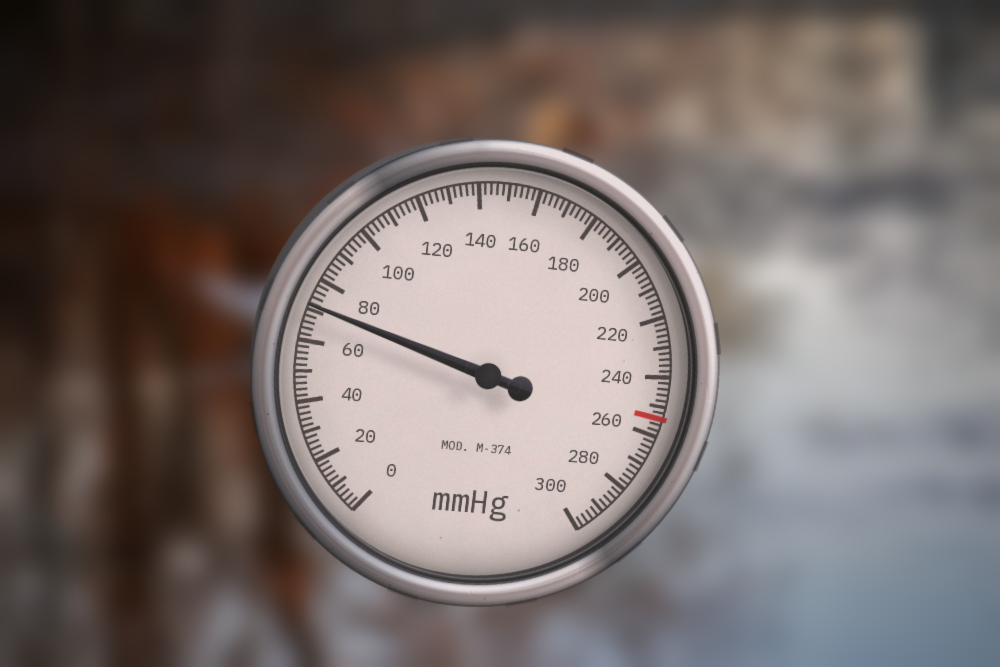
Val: 72 mmHg
